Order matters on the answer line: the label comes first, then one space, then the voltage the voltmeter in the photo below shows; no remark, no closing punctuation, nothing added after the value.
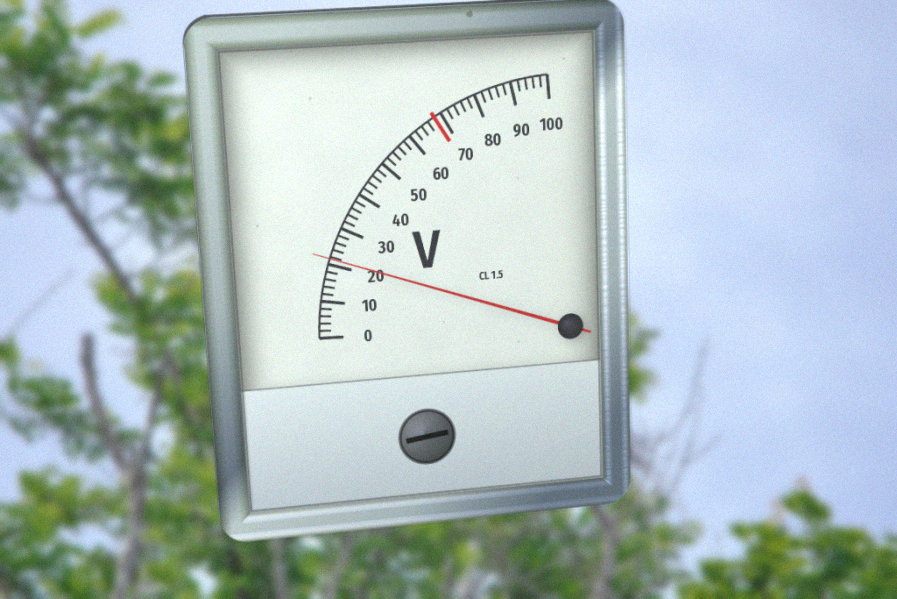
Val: 22 V
